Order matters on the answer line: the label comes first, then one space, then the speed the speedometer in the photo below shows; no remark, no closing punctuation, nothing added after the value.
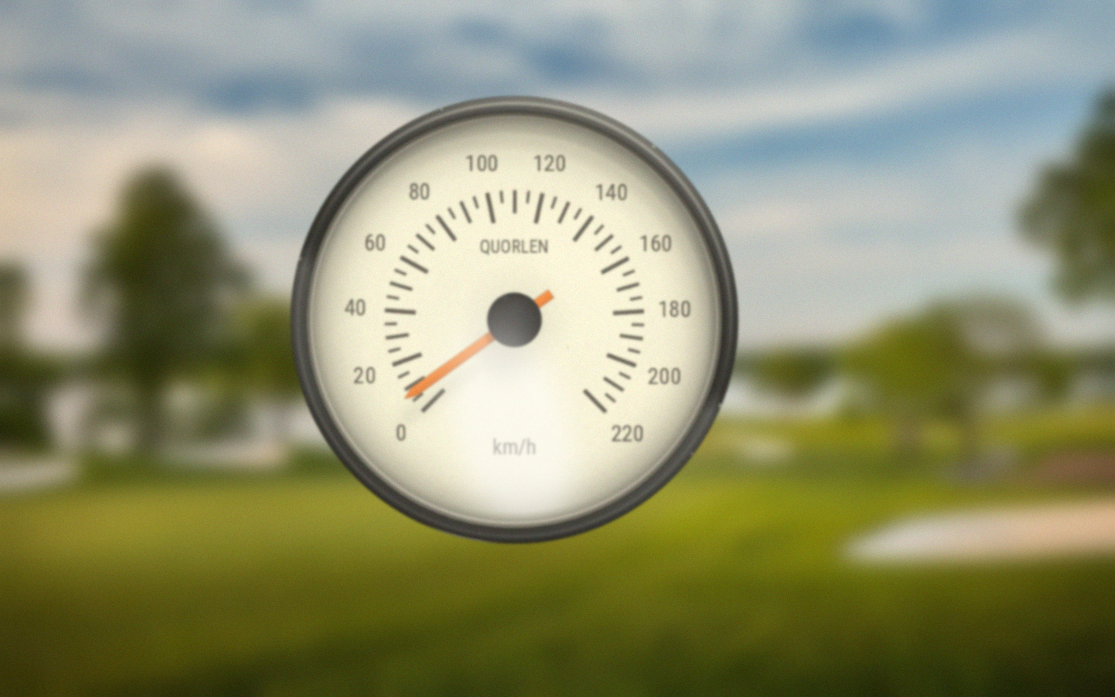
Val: 7.5 km/h
